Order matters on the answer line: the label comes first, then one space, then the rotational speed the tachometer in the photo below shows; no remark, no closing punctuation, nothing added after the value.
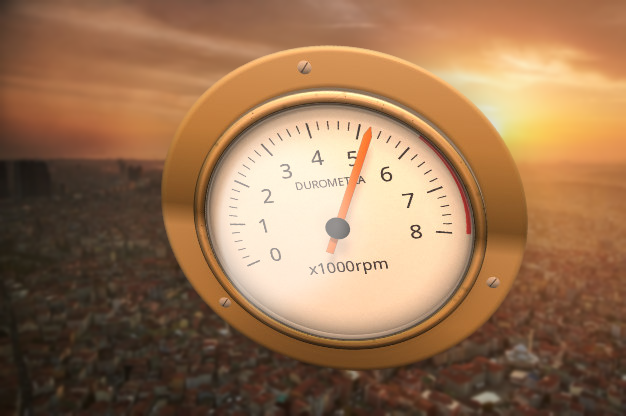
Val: 5200 rpm
